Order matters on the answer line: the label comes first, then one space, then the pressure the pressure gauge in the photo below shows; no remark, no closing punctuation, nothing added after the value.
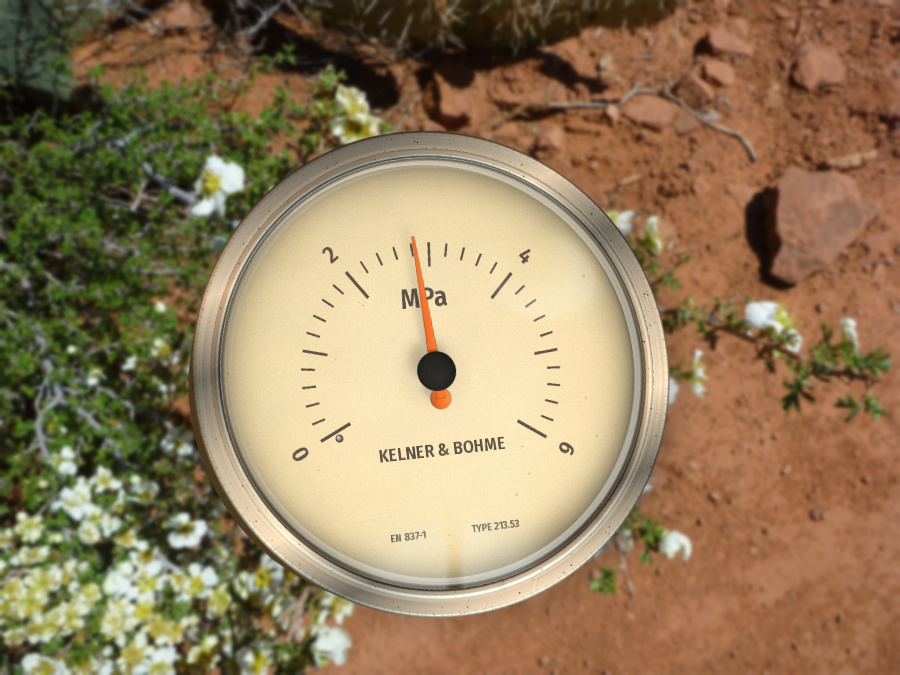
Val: 2.8 MPa
